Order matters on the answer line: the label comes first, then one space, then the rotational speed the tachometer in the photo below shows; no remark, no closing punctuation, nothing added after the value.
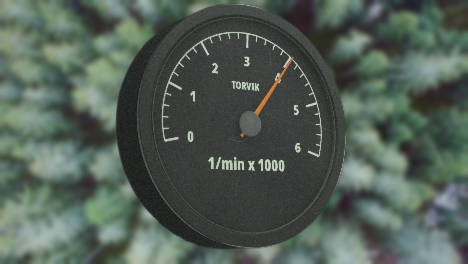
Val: 4000 rpm
